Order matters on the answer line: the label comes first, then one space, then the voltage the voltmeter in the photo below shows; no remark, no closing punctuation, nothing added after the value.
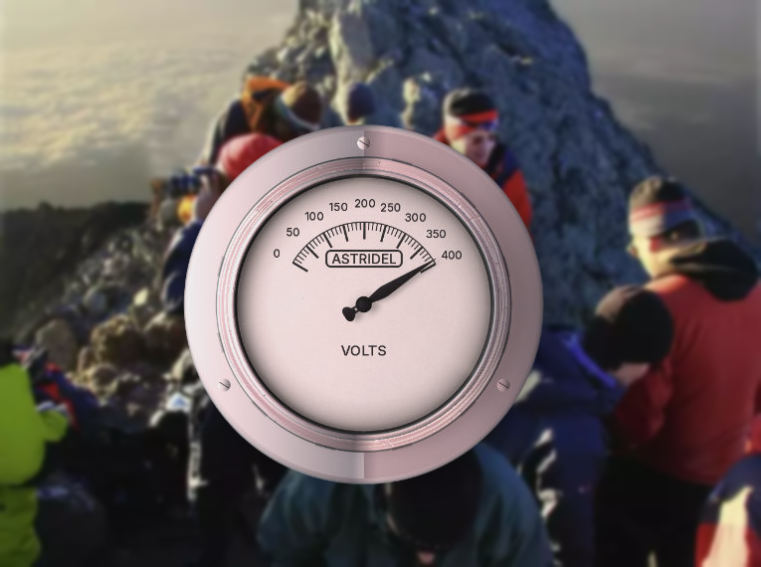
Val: 390 V
